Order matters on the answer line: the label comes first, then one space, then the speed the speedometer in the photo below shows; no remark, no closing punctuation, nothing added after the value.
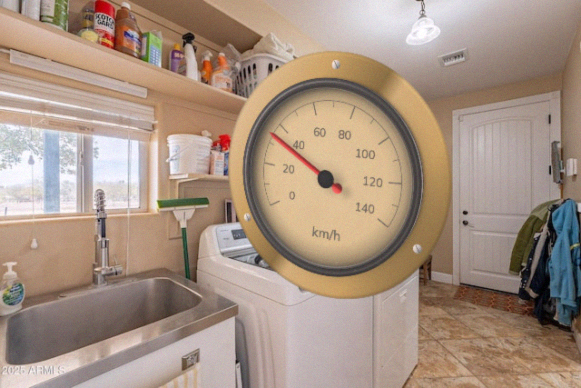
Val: 35 km/h
